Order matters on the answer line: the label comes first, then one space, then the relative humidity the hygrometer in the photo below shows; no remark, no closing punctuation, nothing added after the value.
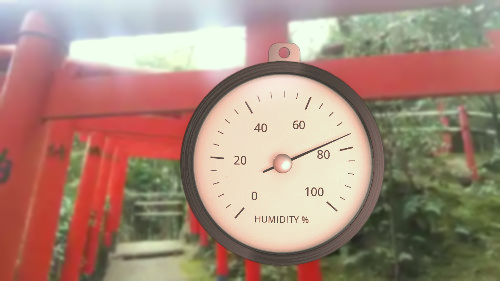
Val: 76 %
